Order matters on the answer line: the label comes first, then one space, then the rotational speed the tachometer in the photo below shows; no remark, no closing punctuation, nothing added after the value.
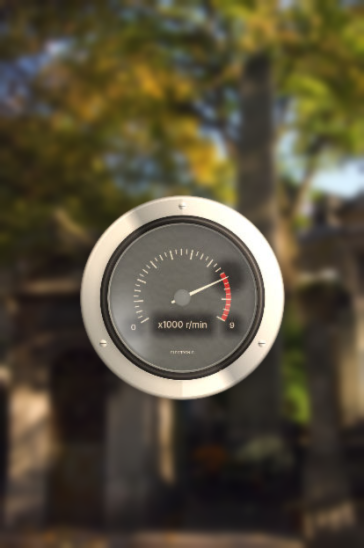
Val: 7000 rpm
